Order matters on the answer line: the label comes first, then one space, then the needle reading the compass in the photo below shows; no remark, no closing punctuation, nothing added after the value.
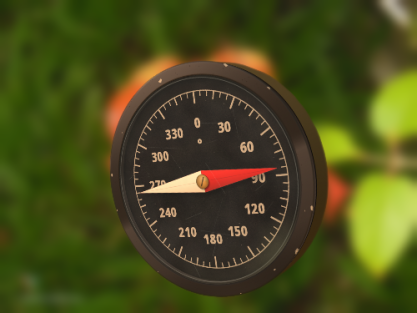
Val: 85 °
